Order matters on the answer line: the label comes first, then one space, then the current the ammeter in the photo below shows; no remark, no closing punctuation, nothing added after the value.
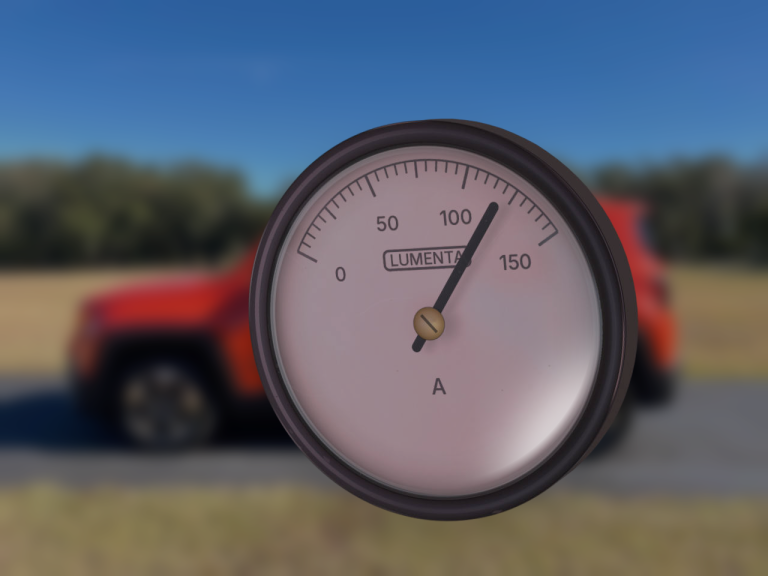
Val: 120 A
